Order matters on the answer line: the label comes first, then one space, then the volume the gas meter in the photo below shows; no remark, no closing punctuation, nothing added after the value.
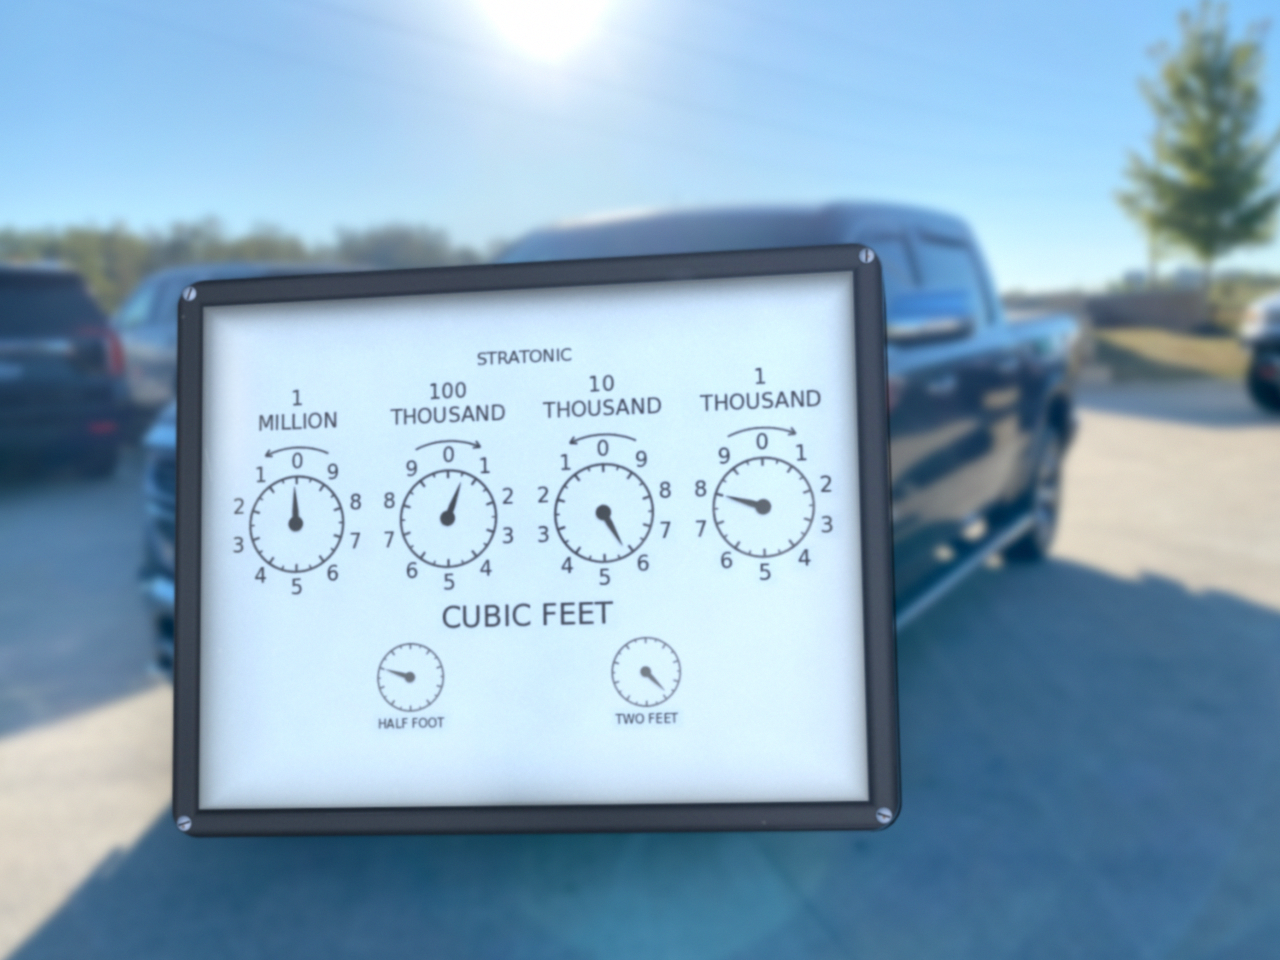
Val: 5800 ft³
